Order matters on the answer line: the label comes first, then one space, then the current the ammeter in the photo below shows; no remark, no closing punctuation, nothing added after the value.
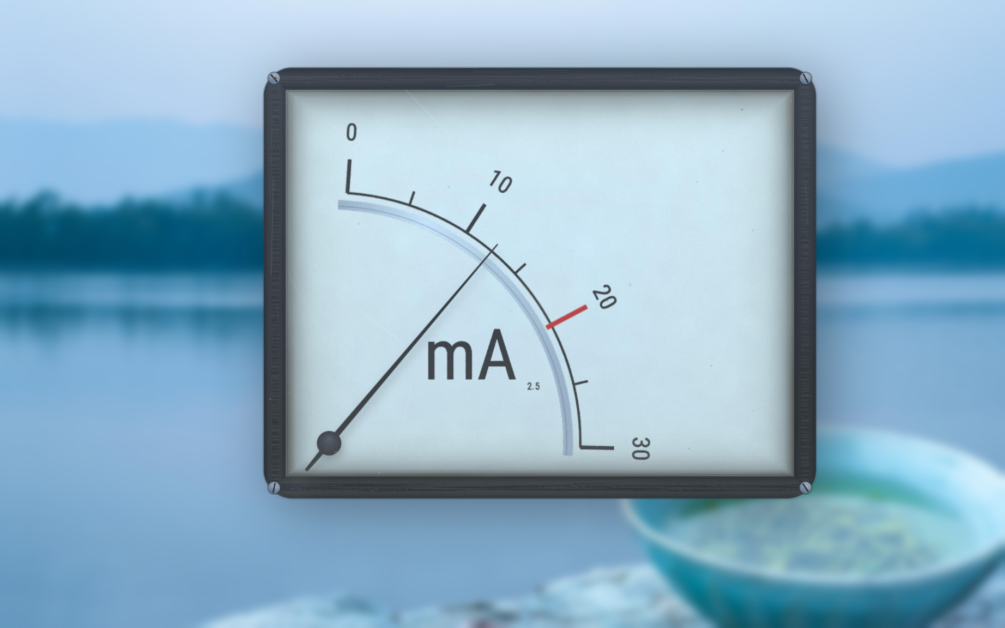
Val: 12.5 mA
